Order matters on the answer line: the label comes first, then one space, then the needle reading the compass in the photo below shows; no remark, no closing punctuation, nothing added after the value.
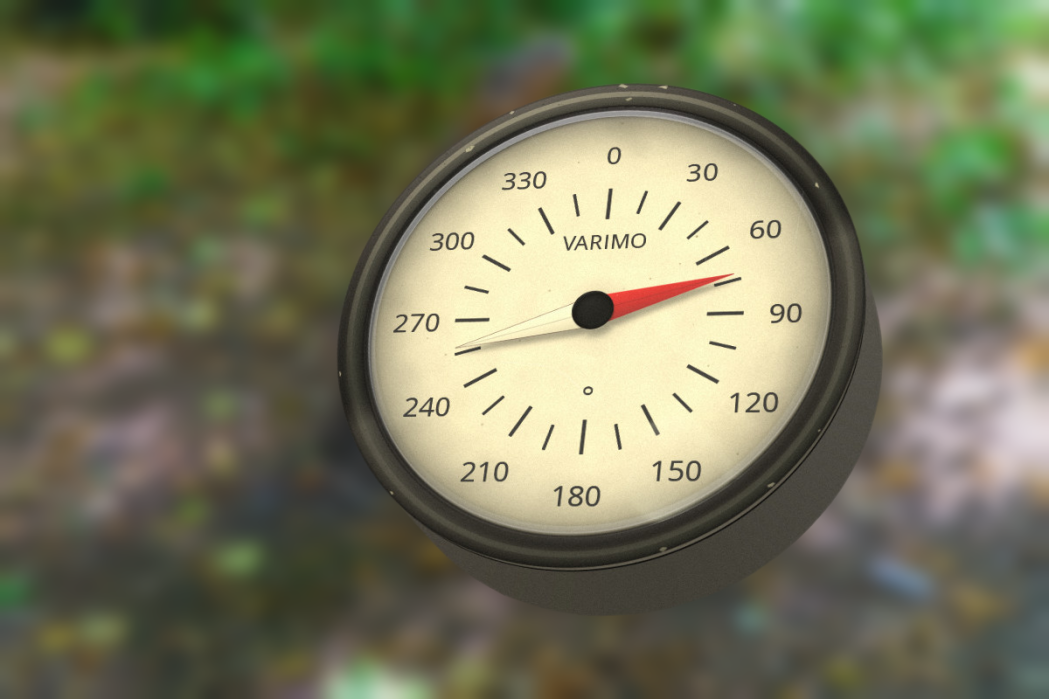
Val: 75 °
